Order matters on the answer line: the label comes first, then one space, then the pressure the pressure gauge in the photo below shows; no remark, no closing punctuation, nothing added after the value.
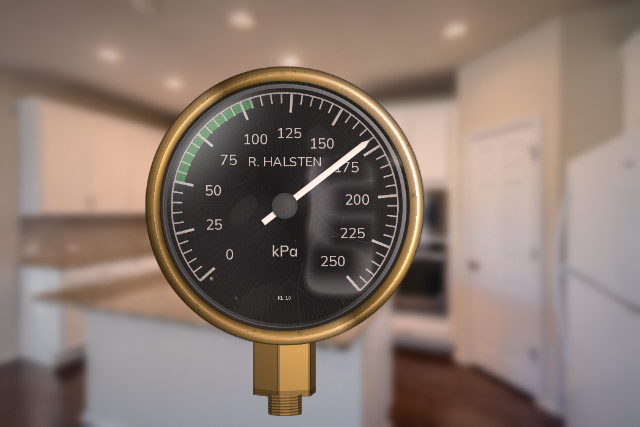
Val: 170 kPa
